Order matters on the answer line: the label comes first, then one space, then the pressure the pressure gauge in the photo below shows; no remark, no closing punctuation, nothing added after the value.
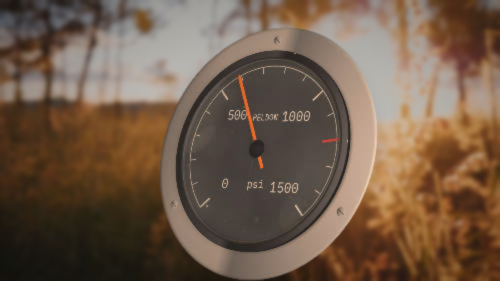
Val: 600 psi
